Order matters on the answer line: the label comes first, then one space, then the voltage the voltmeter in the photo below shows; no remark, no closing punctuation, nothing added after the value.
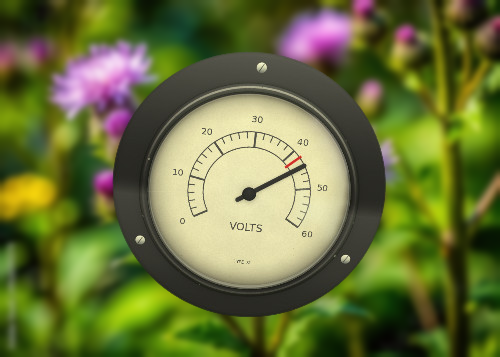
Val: 44 V
